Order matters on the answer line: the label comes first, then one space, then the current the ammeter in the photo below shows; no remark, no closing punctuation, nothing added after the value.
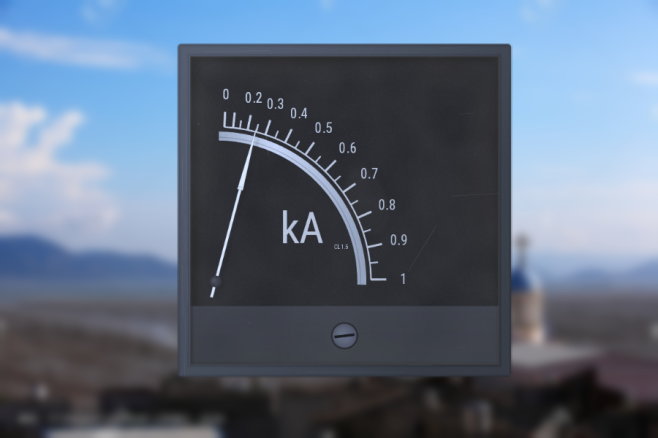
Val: 0.25 kA
